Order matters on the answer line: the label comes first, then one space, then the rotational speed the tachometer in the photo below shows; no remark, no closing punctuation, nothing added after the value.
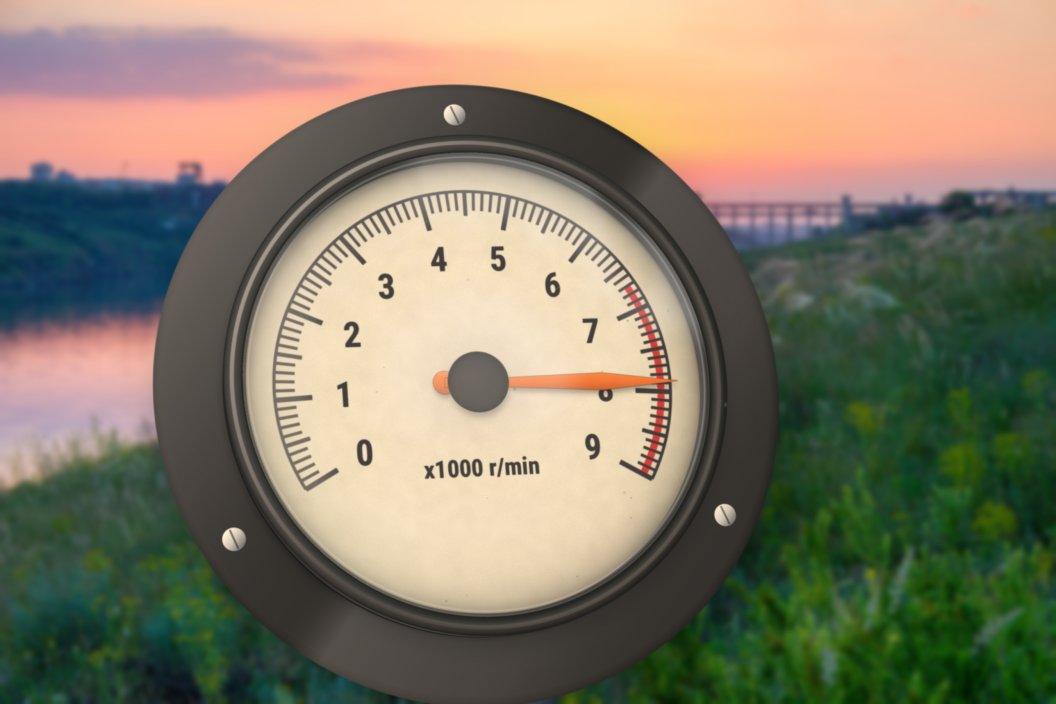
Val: 7900 rpm
